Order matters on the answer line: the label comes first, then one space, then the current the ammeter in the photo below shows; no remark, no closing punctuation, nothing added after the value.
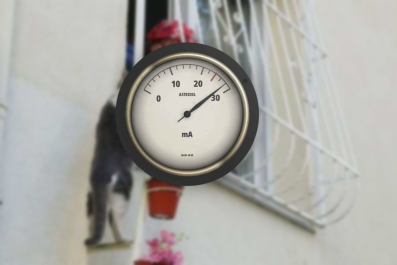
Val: 28 mA
